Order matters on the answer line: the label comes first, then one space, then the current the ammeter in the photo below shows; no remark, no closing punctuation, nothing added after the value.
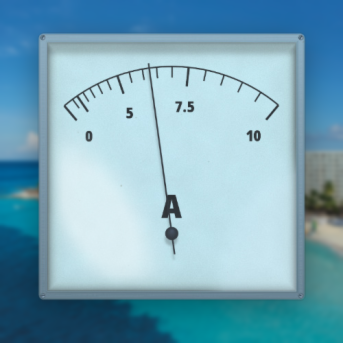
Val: 6.25 A
